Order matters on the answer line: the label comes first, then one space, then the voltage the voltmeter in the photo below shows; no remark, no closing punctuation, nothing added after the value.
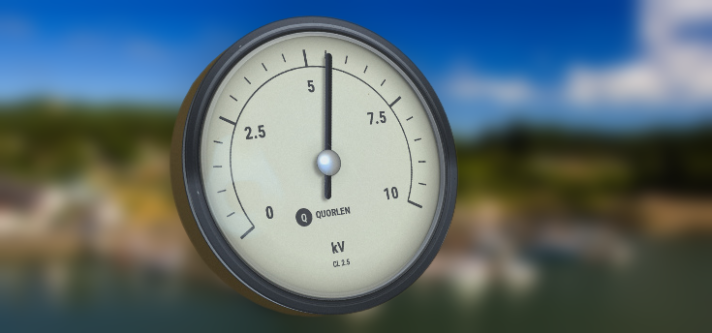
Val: 5.5 kV
